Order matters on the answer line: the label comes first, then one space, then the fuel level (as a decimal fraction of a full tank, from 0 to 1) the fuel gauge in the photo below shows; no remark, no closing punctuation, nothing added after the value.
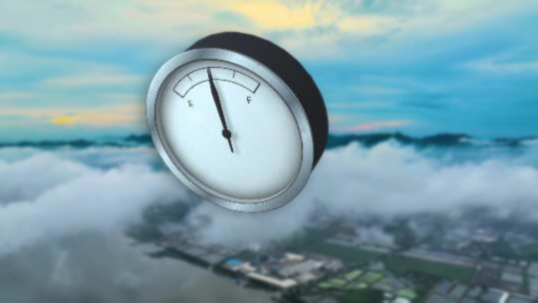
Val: 0.5
